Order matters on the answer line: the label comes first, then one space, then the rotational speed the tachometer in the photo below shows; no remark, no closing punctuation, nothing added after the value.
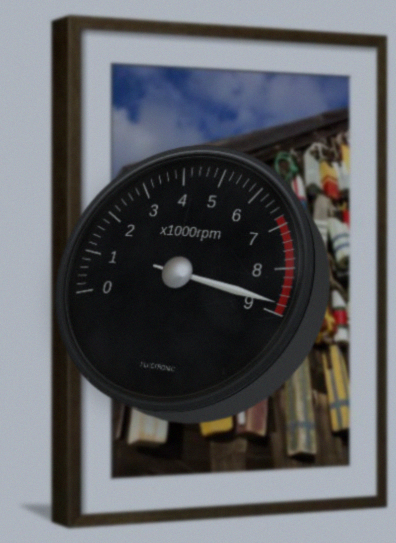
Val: 8800 rpm
